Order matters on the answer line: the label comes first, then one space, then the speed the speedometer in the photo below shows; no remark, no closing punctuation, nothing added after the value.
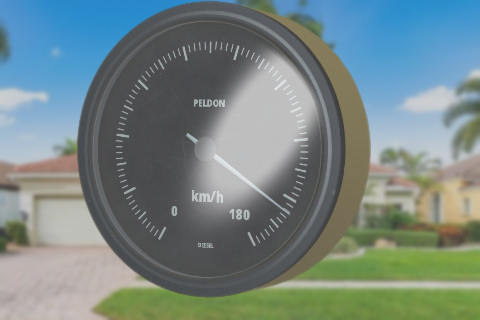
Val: 164 km/h
